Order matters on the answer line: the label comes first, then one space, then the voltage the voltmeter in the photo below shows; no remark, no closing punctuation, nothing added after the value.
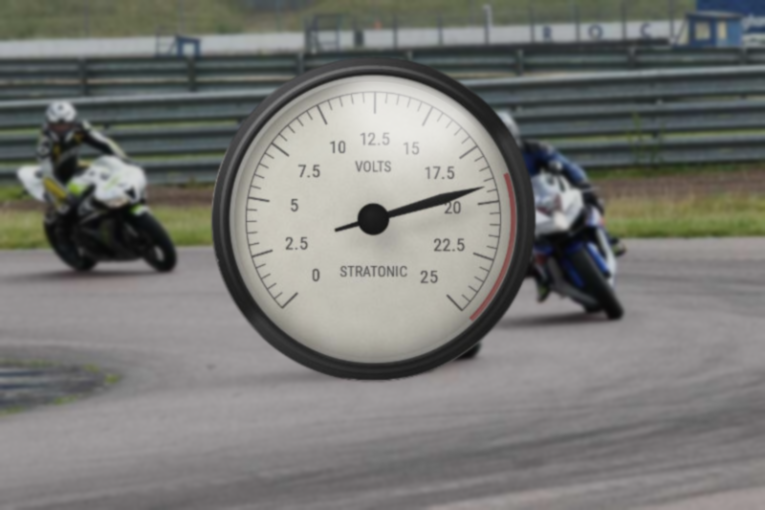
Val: 19.25 V
